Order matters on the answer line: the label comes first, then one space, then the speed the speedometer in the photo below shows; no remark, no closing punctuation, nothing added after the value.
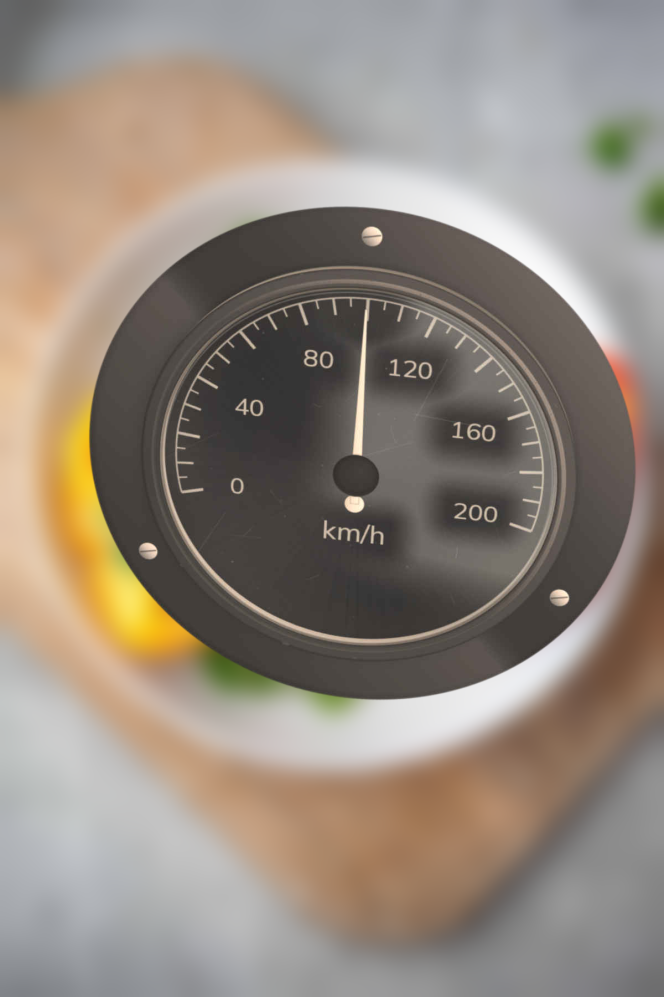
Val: 100 km/h
